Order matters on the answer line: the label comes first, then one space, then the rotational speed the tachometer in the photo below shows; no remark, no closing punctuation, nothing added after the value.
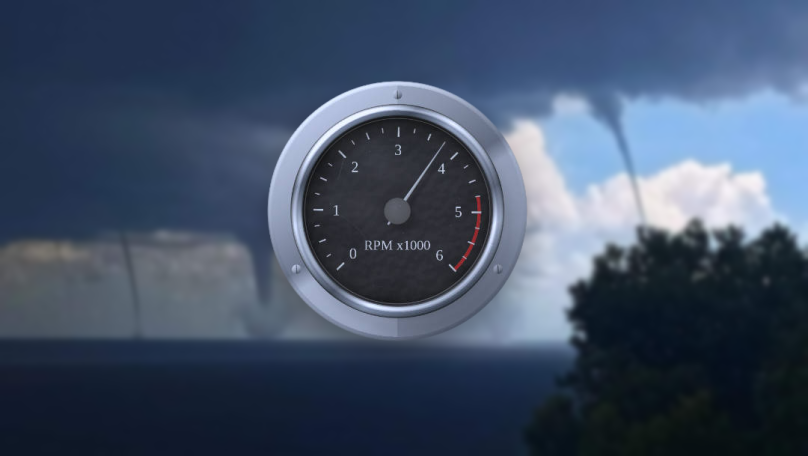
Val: 3750 rpm
